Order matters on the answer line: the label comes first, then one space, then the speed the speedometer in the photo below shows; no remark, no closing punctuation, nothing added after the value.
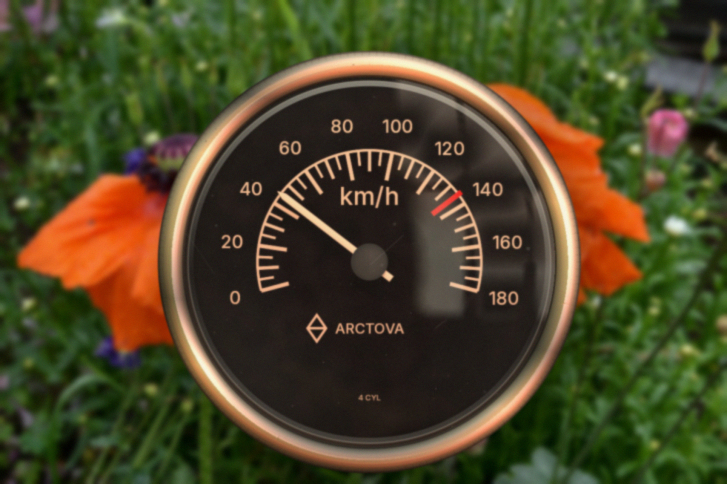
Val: 45 km/h
